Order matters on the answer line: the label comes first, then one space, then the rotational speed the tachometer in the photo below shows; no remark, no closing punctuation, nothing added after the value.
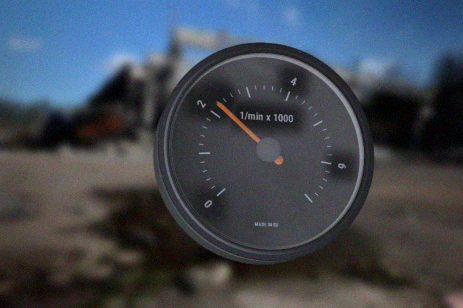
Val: 2200 rpm
